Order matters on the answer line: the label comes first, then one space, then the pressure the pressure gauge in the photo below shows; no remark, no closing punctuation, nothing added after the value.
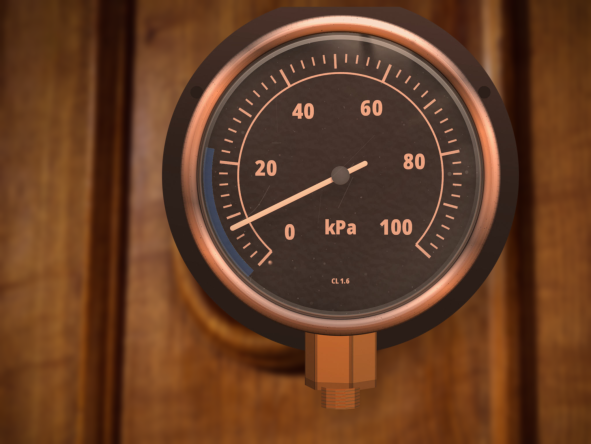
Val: 8 kPa
